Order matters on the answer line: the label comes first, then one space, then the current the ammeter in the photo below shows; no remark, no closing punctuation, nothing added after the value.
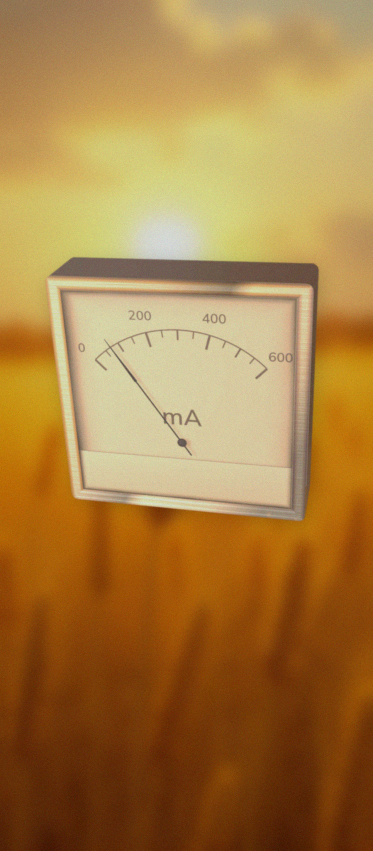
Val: 75 mA
